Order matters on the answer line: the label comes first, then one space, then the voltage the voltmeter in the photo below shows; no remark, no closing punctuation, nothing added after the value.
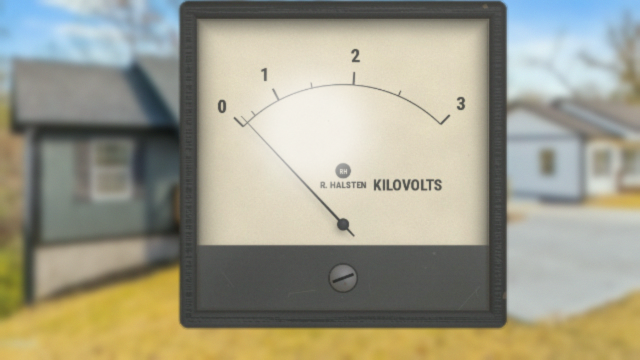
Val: 0.25 kV
